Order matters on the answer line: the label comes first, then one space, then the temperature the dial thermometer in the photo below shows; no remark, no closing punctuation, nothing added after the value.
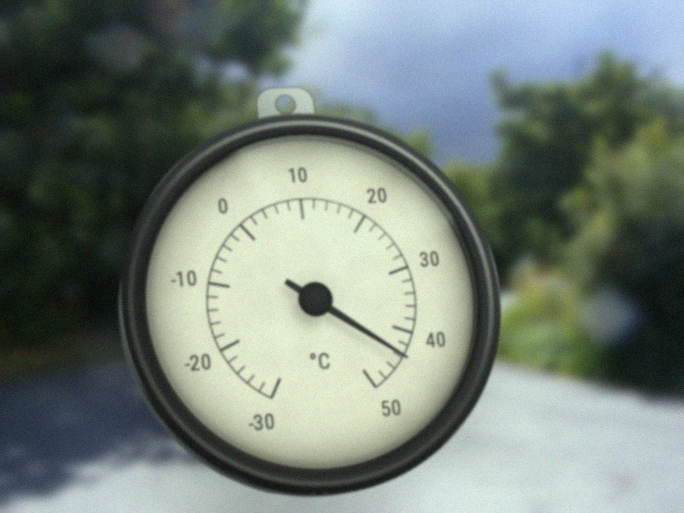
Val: 44 °C
